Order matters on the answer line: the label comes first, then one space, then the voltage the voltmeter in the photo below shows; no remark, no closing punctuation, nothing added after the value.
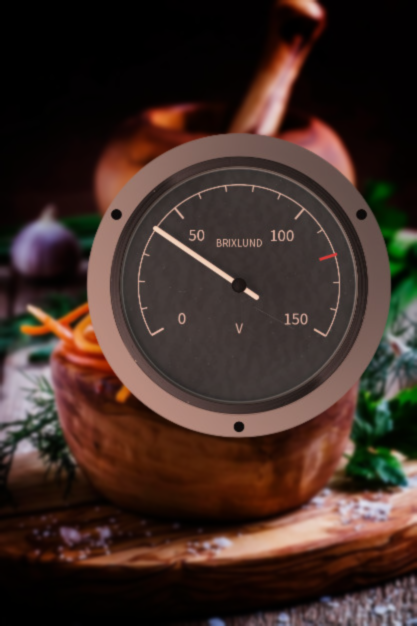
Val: 40 V
